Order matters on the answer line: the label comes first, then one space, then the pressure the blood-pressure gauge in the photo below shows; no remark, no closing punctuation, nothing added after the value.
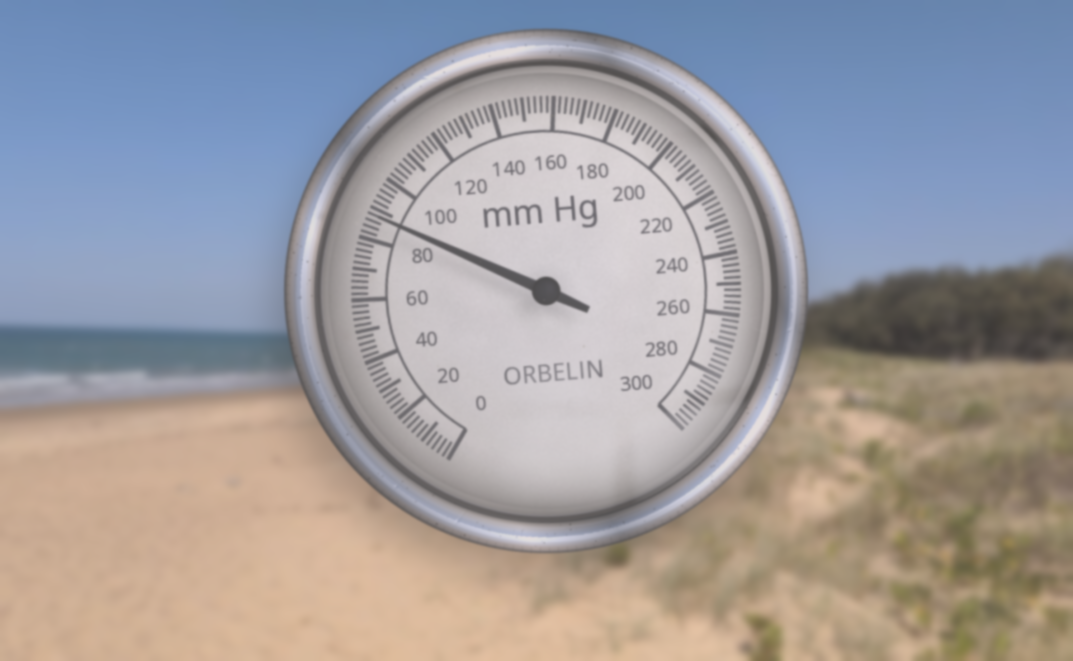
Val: 88 mmHg
